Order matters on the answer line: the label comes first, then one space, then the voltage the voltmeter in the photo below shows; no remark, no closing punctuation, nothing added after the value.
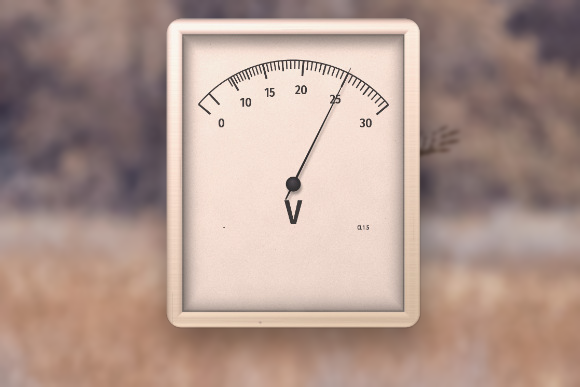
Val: 25 V
